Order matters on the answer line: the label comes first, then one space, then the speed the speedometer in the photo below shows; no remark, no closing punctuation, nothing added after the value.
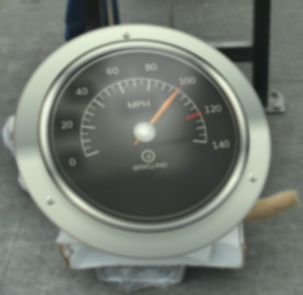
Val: 100 mph
